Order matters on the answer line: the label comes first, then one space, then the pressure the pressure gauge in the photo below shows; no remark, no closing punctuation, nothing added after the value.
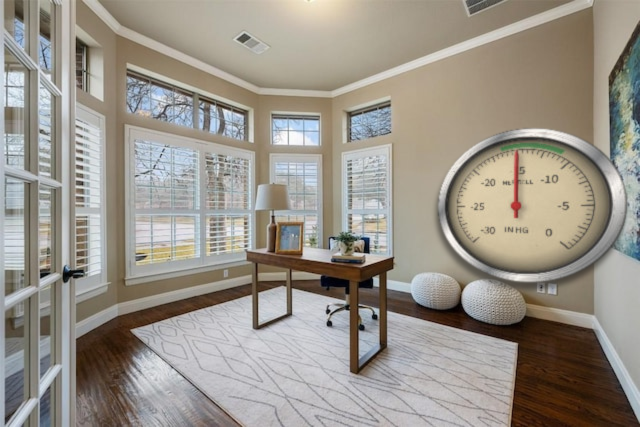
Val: -15 inHg
